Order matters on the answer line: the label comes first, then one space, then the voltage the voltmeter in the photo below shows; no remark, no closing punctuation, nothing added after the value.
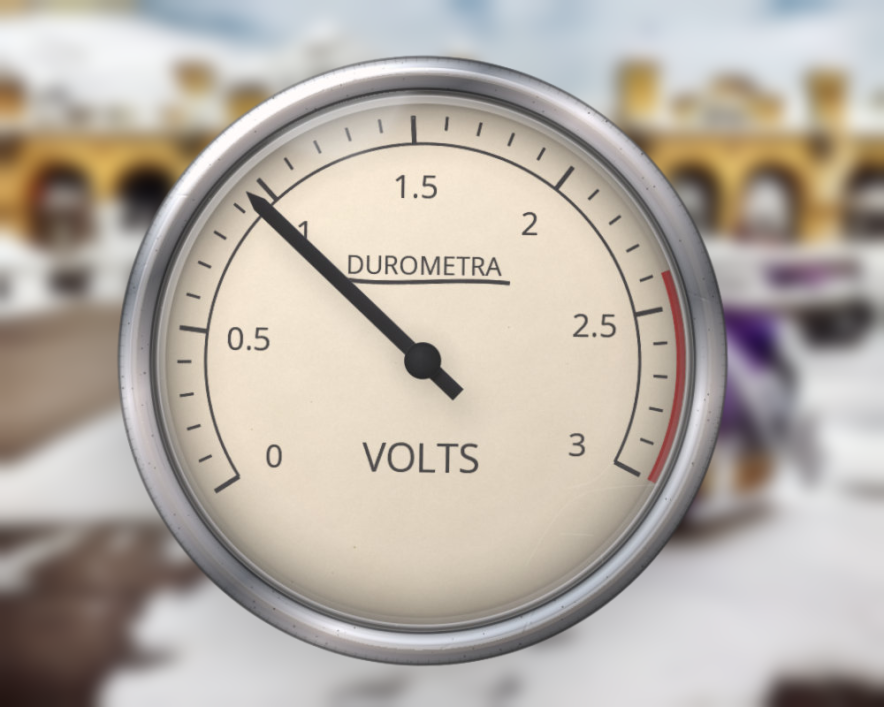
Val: 0.95 V
